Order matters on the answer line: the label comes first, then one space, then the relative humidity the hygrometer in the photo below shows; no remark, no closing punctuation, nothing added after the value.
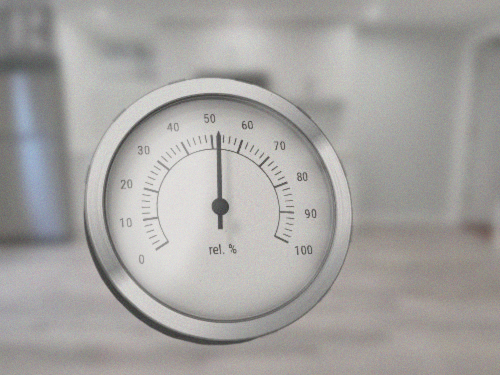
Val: 52 %
